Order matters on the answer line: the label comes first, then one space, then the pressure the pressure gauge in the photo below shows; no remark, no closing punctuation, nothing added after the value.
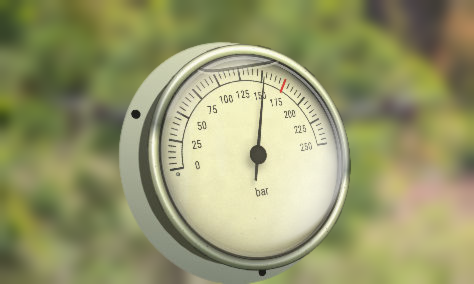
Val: 150 bar
